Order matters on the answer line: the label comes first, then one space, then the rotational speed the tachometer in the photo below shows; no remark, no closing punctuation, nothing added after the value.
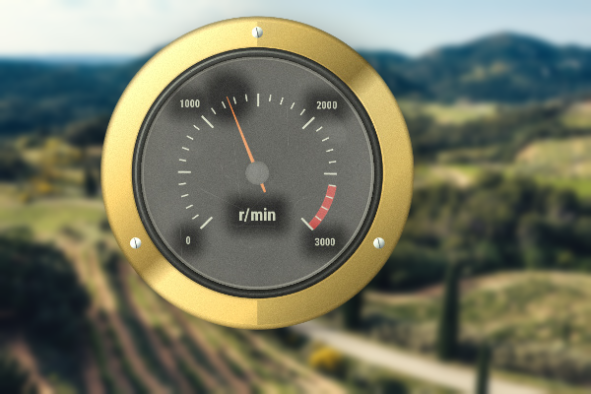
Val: 1250 rpm
